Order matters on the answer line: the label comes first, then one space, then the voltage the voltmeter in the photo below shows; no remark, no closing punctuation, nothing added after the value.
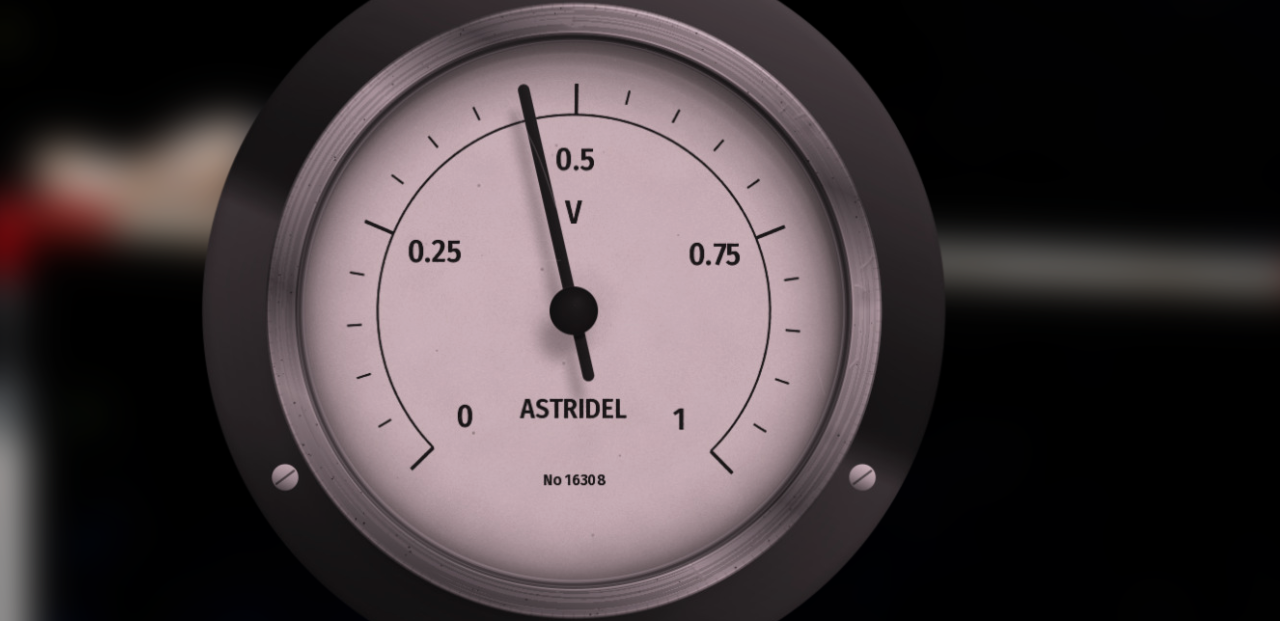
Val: 0.45 V
